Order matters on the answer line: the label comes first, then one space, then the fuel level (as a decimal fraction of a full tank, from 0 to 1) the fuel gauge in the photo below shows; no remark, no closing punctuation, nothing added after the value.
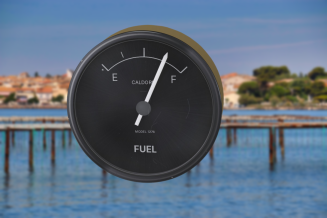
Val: 0.75
